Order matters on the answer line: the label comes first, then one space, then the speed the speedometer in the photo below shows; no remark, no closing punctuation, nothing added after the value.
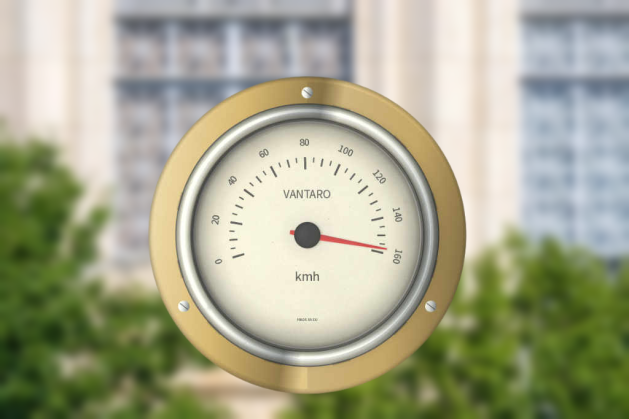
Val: 157.5 km/h
